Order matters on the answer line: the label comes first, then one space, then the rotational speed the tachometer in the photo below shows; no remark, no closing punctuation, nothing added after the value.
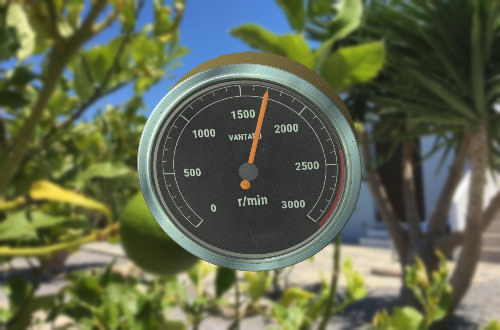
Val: 1700 rpm
